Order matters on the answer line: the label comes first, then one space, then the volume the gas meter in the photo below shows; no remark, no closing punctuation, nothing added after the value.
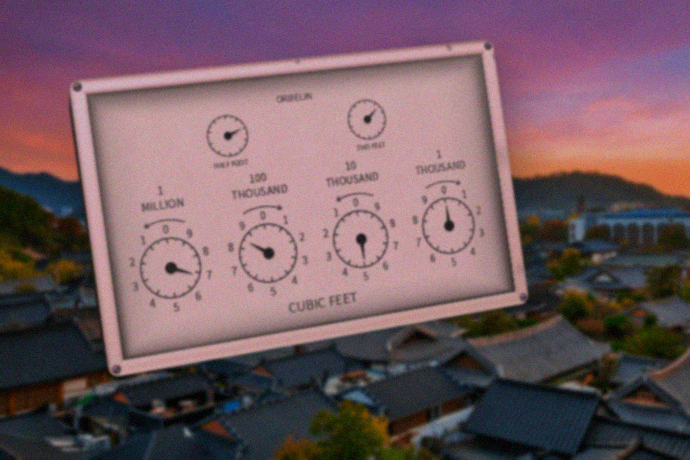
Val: 685000 ft³
